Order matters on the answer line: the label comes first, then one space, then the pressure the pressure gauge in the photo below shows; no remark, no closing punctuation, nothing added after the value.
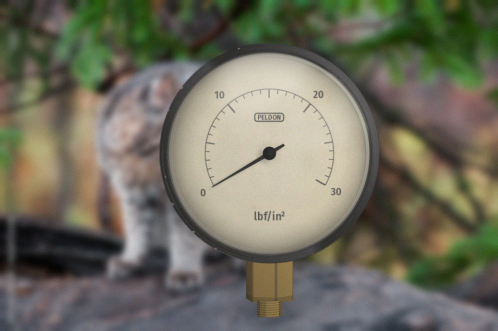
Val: 0 psi
